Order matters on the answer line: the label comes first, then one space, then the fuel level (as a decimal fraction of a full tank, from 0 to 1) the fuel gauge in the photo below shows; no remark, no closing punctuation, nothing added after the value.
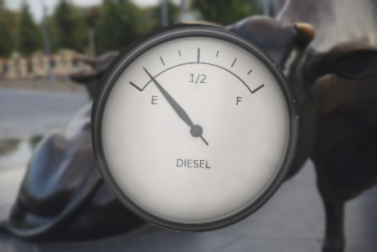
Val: 0.125
